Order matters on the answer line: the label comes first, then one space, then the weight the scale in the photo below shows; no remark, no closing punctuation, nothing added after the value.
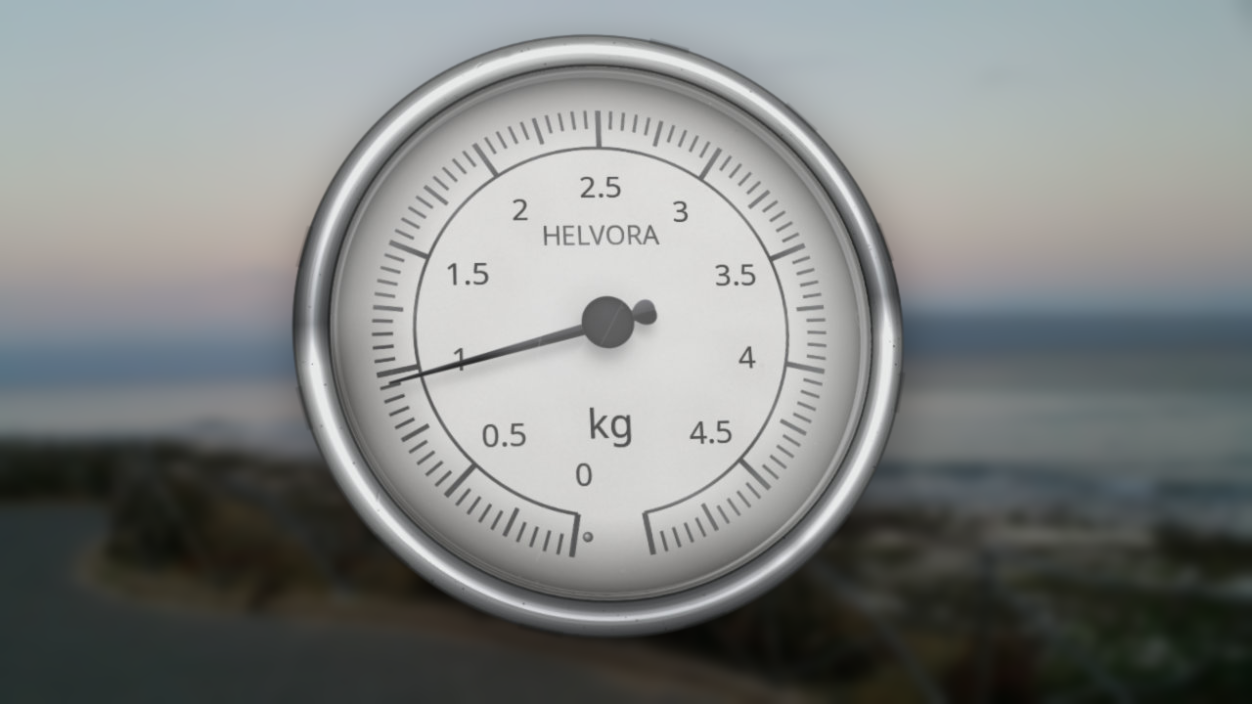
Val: 0.95 kg
